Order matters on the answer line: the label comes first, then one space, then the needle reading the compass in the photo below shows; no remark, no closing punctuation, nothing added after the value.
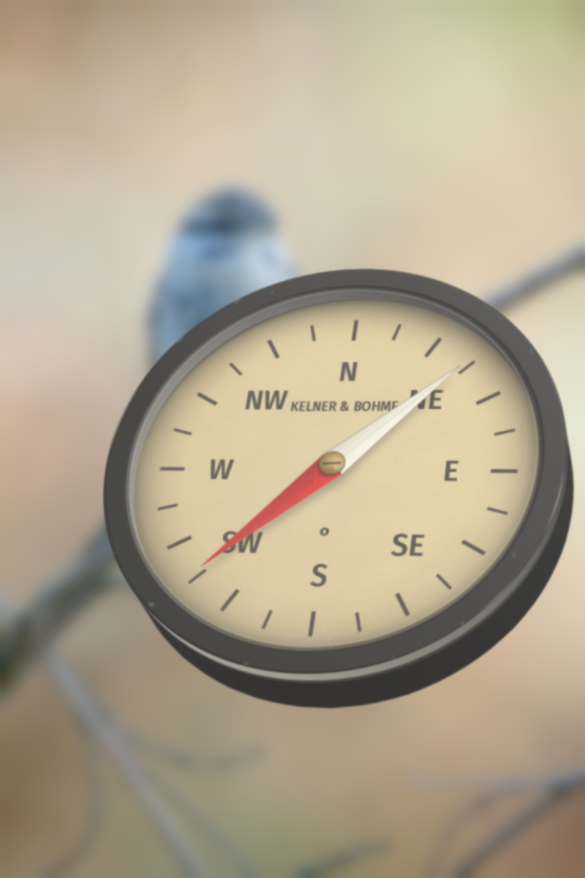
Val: 225 °
